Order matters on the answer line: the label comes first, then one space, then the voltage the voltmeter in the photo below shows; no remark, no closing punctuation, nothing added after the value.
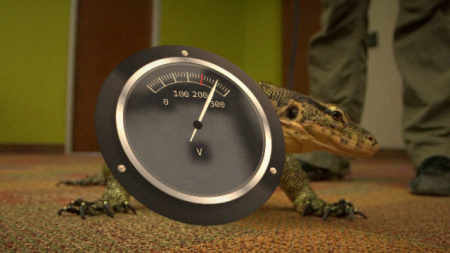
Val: 250 V
